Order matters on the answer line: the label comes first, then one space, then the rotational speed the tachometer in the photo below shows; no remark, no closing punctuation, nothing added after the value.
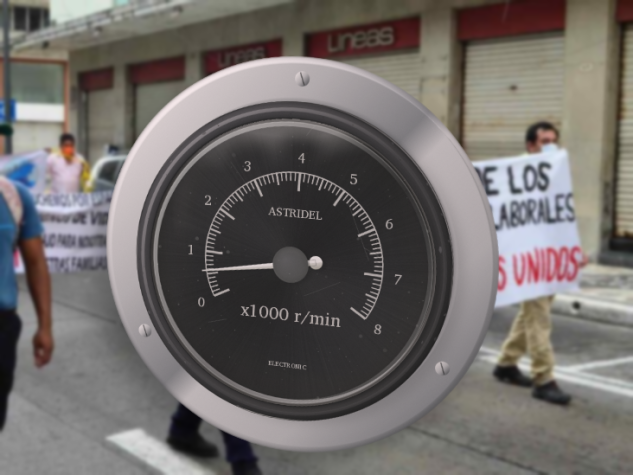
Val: 600 rpm
